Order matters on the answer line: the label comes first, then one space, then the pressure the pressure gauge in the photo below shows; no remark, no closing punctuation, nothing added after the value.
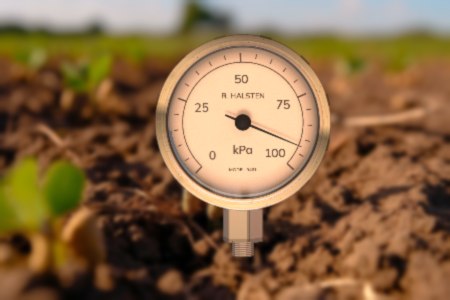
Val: 92.5 kPa
